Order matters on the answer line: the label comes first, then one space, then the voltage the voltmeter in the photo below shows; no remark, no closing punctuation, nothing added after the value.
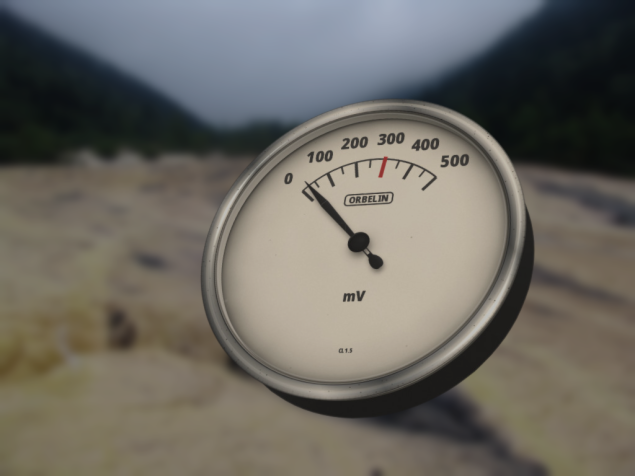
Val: 25 mV
